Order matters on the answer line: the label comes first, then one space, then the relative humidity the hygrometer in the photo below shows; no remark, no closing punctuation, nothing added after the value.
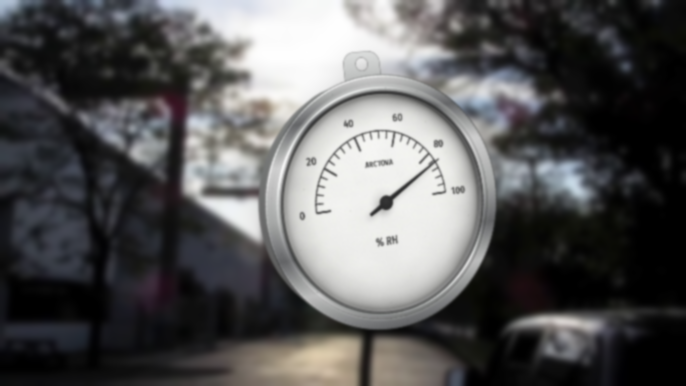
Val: 84 %
